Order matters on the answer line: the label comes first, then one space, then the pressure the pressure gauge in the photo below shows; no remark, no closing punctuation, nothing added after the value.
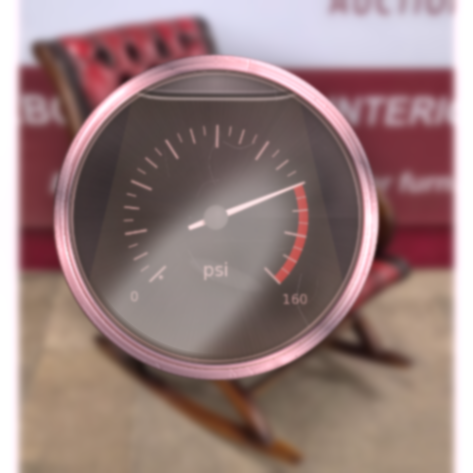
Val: 120 psi
